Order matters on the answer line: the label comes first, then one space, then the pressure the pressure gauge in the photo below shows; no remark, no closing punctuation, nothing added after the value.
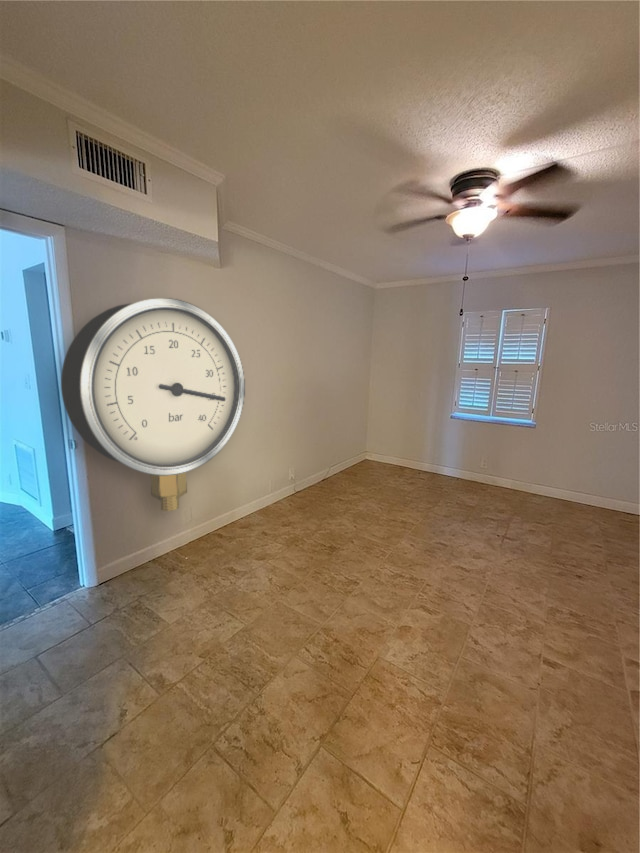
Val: 35 bar
